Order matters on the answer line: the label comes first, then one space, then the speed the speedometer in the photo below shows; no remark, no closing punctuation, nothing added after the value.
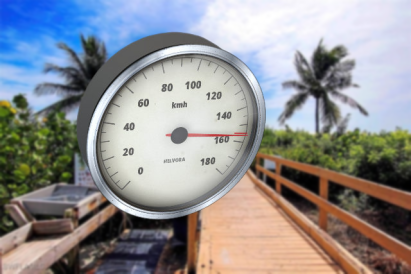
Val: 155 km/h
